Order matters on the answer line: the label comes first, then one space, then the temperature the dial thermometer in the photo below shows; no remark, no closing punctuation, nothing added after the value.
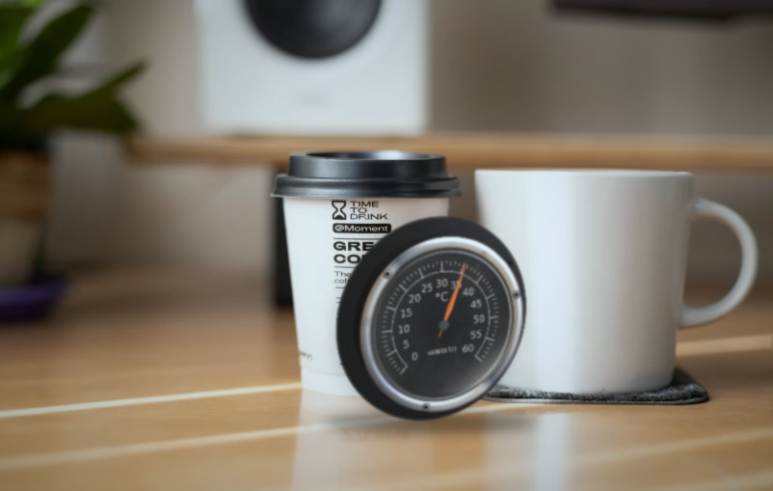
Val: 35 °C
